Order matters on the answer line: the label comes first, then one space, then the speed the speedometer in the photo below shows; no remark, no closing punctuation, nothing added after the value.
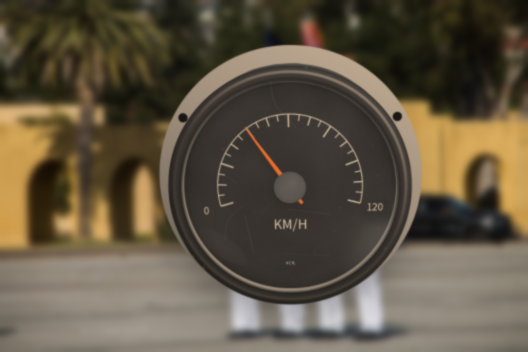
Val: 40 km/h
